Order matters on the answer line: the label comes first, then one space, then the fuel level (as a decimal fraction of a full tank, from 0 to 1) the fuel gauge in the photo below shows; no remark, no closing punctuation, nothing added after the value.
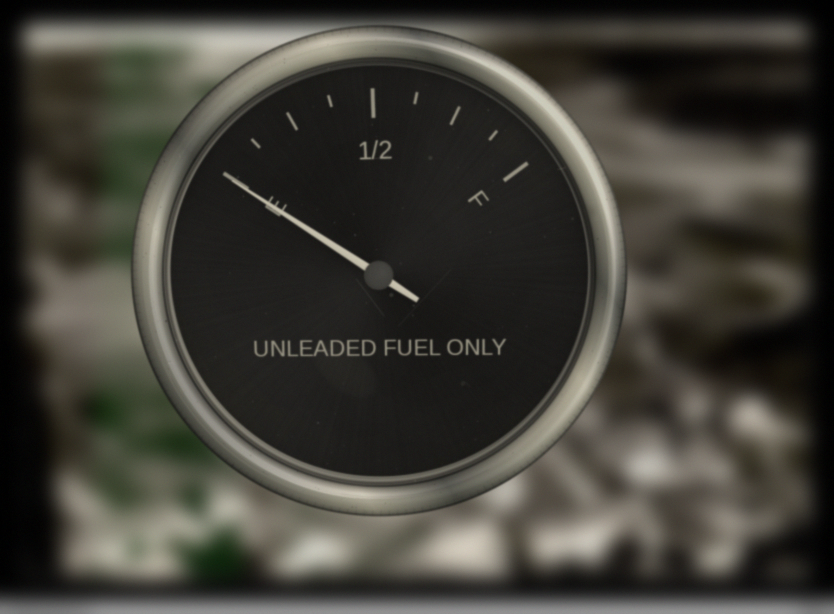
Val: 0
